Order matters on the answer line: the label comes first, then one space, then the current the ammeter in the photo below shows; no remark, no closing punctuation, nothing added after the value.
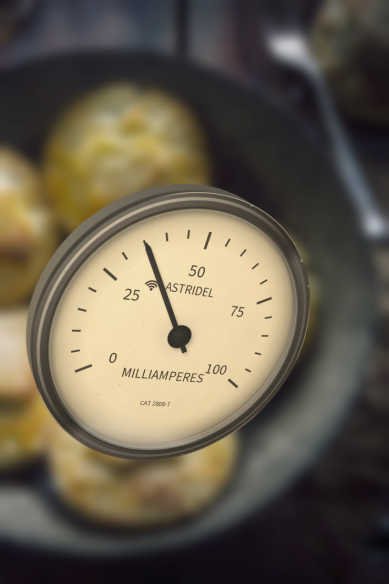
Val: 35 mA
